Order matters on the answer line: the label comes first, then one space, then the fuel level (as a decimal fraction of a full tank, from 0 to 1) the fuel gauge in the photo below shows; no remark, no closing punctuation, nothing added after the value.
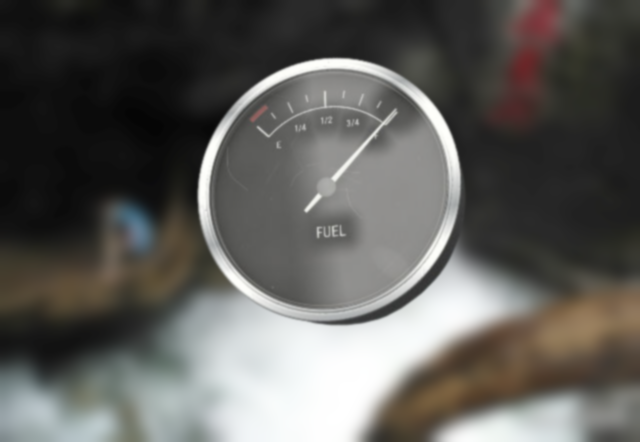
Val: 1
